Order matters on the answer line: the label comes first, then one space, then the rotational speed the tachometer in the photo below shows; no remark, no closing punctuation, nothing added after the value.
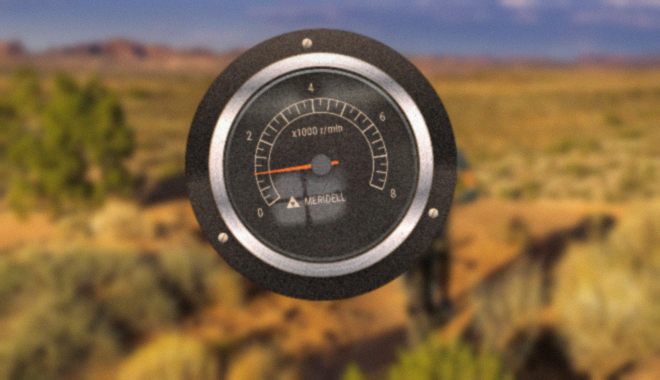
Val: 1000 rpm
